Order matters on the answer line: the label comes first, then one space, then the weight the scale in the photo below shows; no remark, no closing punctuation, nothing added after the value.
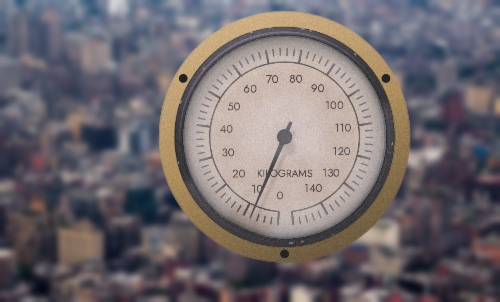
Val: 8 kg
